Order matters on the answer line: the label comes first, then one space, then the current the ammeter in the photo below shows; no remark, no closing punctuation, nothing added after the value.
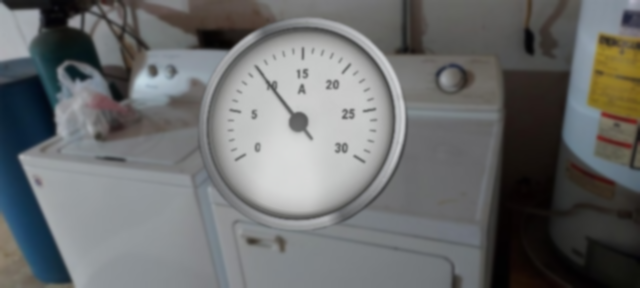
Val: 10 A
